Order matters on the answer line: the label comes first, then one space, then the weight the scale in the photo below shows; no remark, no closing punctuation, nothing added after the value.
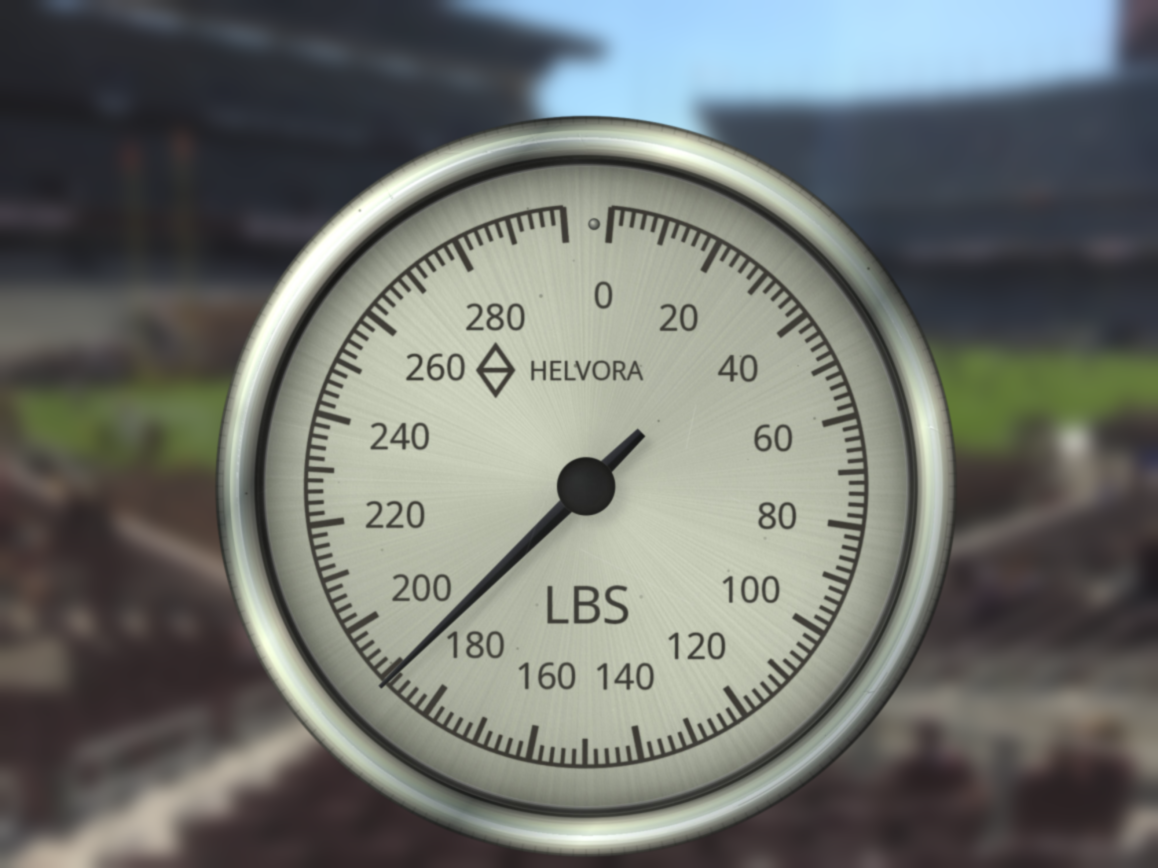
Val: 189 lb
